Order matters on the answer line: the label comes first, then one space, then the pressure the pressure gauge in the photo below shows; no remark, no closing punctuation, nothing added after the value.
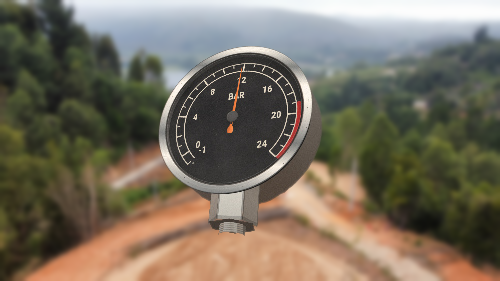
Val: 12 bar
